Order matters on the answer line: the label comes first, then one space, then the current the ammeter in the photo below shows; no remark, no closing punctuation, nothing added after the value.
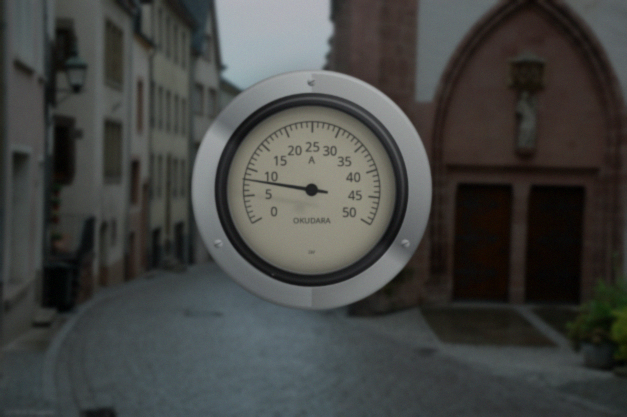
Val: 8 A
